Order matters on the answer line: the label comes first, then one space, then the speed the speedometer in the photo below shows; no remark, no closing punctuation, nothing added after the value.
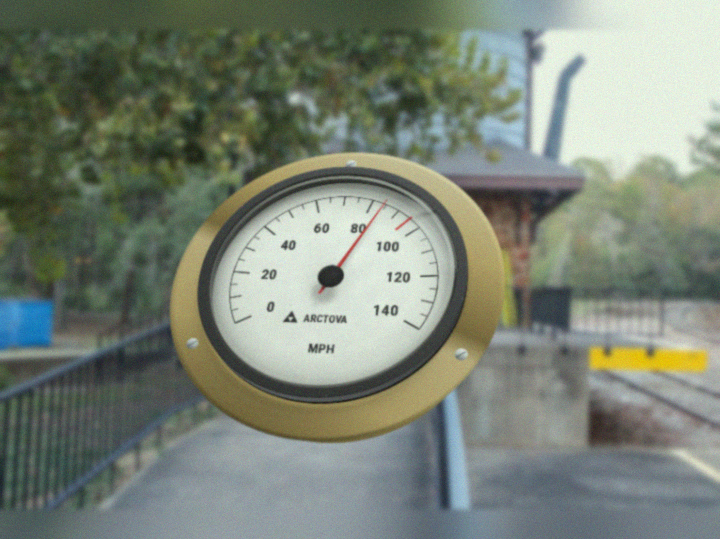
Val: 85 mph
